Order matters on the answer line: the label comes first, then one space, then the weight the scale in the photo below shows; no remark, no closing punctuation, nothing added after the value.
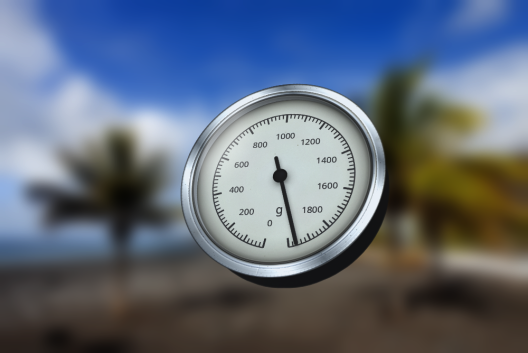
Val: 1960 g
